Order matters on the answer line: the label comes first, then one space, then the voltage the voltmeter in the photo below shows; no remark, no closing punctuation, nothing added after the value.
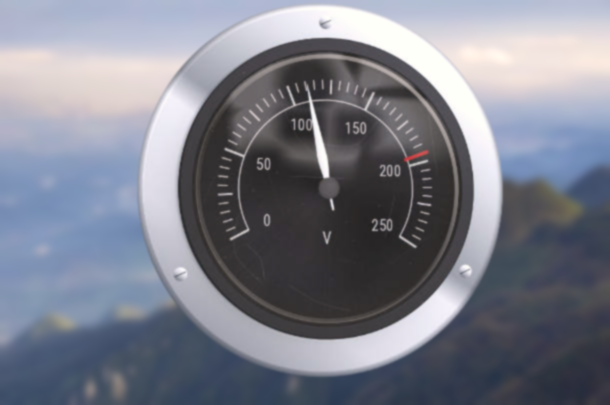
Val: 110 V
